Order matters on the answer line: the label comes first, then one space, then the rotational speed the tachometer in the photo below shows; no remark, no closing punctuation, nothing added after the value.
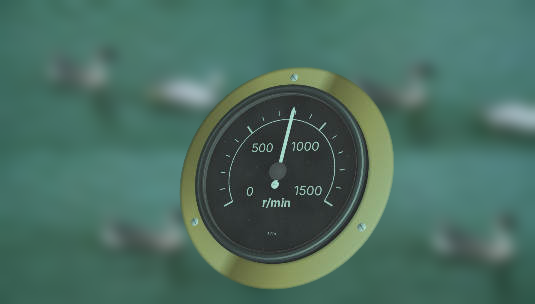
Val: 800 rpm
